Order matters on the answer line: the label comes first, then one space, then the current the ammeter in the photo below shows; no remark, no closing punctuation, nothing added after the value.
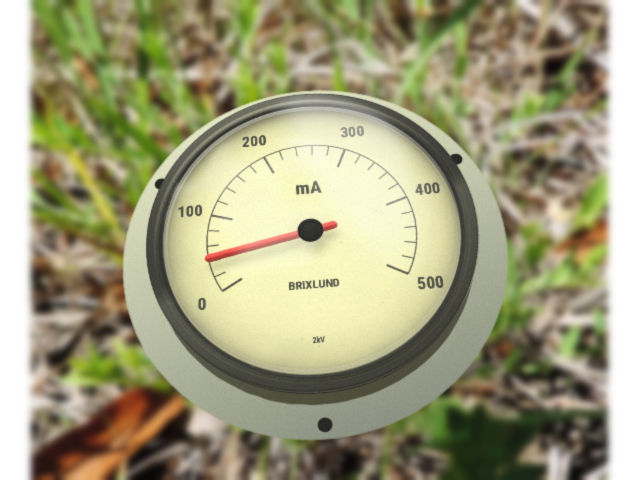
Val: 40 mA
